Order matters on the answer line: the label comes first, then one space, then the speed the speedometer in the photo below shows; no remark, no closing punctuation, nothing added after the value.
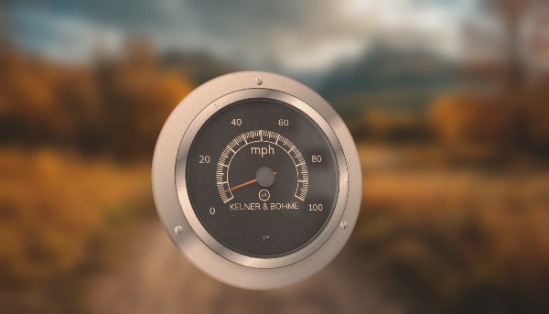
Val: 5 mph
